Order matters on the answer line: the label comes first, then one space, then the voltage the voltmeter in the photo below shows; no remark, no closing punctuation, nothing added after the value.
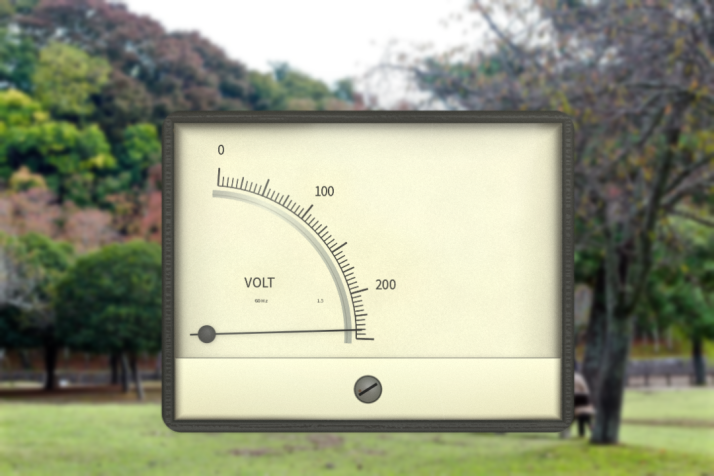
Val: 240 V
